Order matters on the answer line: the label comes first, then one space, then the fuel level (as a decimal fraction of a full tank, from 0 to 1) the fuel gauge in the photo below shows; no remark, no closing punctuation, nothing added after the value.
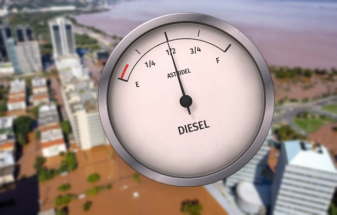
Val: 0.5
